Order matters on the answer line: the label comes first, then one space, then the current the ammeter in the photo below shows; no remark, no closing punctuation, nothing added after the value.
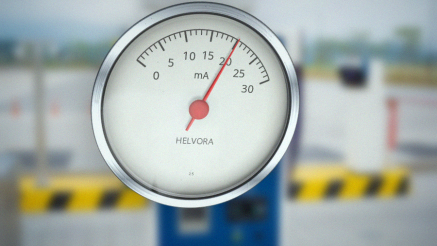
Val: 20 mA
